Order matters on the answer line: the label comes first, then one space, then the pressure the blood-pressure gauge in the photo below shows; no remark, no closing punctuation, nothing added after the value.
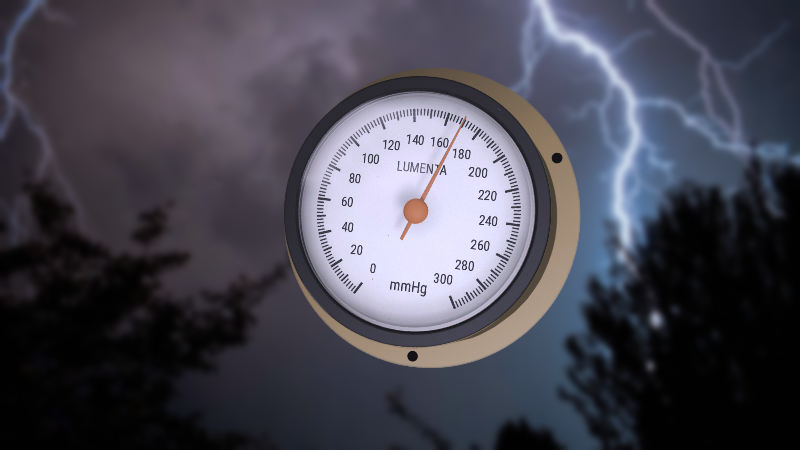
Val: 170 mmHg
